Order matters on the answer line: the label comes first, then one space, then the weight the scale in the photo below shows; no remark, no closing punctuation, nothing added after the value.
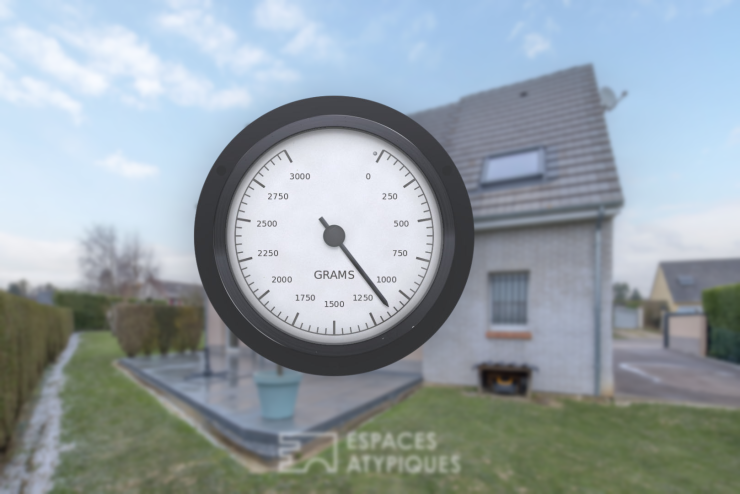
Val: 1125 g
